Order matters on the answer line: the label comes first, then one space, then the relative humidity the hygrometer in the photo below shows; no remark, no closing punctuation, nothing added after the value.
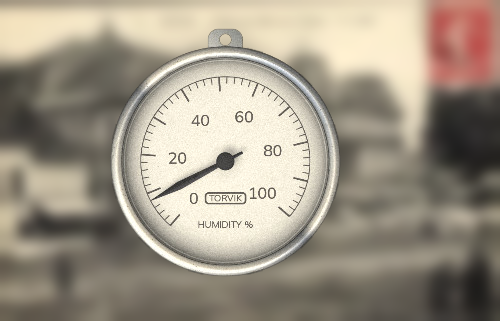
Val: 8 %
